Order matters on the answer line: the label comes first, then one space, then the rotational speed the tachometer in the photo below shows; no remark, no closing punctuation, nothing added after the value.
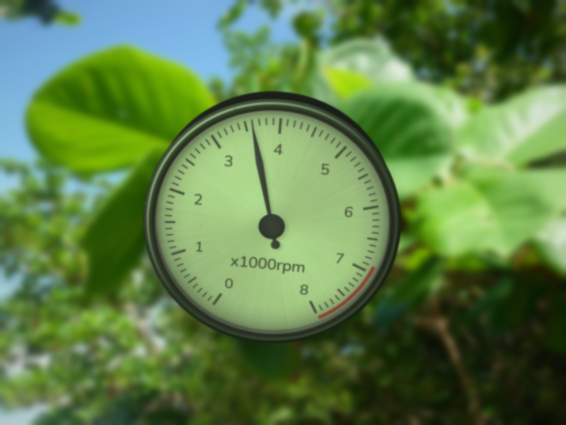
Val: 3600 rpm
